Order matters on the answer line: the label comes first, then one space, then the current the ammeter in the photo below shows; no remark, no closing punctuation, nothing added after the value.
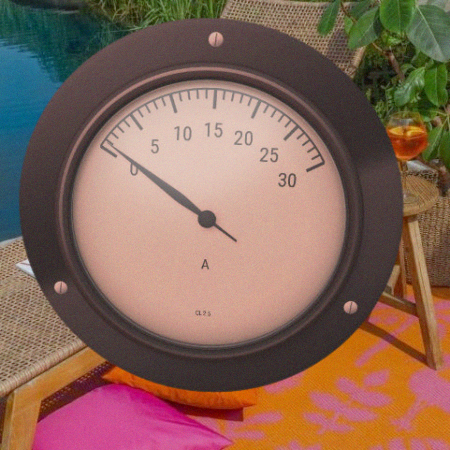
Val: 1 A
